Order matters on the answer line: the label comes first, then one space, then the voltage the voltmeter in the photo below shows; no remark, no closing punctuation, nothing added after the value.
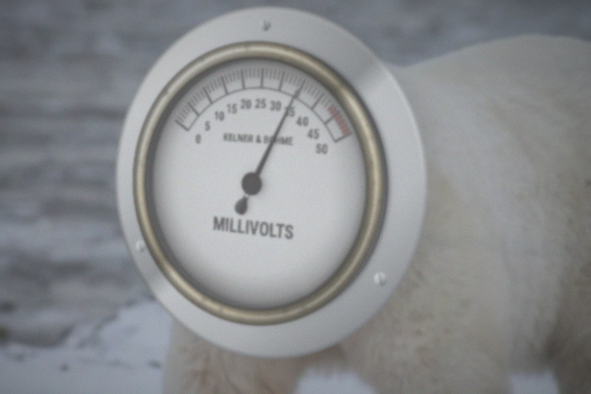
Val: 35 mV
